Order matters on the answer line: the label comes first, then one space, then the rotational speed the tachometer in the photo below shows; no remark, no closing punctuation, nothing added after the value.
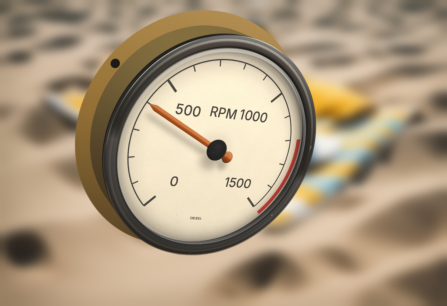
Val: 400 rpm
